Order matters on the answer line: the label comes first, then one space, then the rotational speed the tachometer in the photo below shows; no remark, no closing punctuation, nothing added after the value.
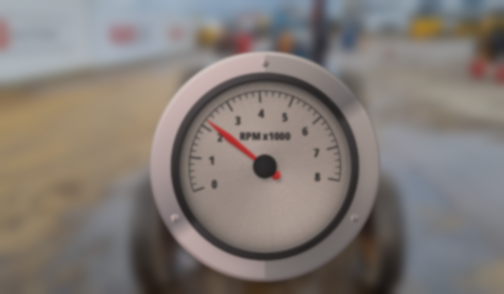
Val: 2200 rpm
